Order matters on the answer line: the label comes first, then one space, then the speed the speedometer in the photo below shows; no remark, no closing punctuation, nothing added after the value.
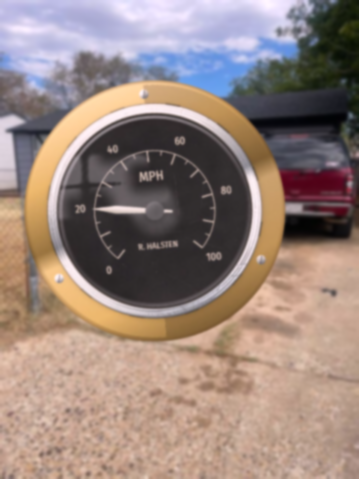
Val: 20 mph
